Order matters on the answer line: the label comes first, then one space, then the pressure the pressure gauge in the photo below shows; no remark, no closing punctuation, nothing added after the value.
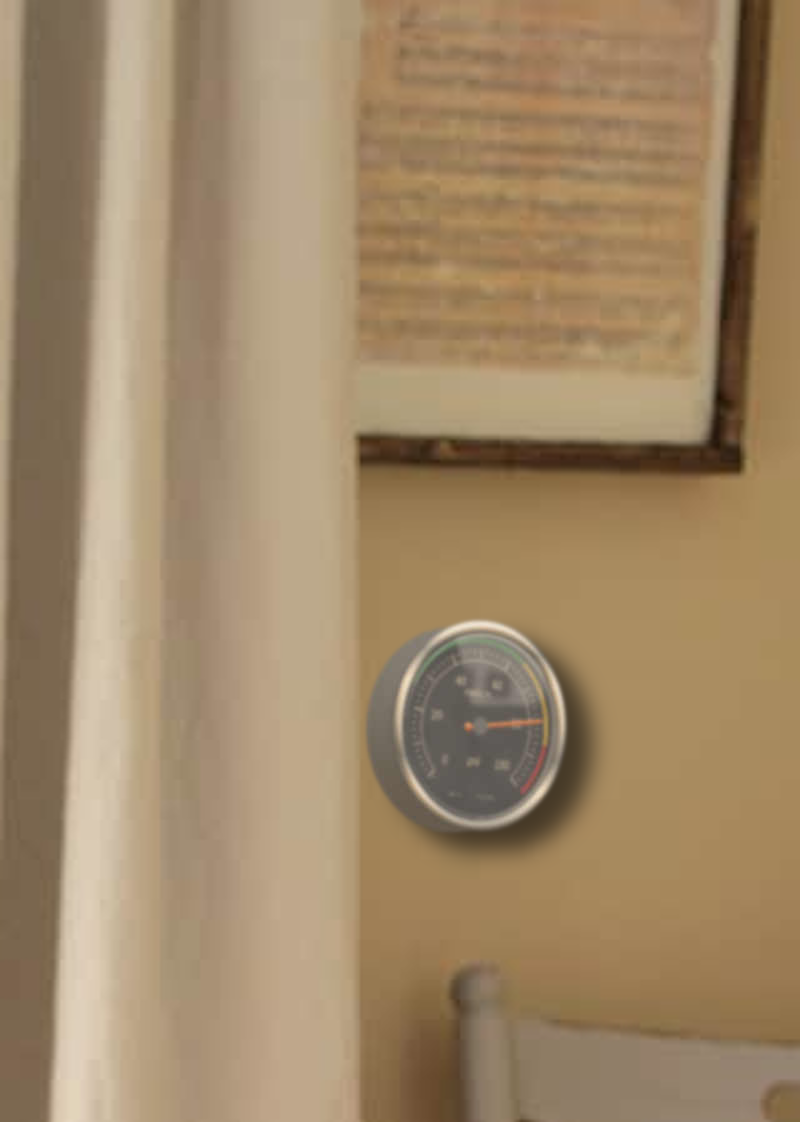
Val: 80 psi
